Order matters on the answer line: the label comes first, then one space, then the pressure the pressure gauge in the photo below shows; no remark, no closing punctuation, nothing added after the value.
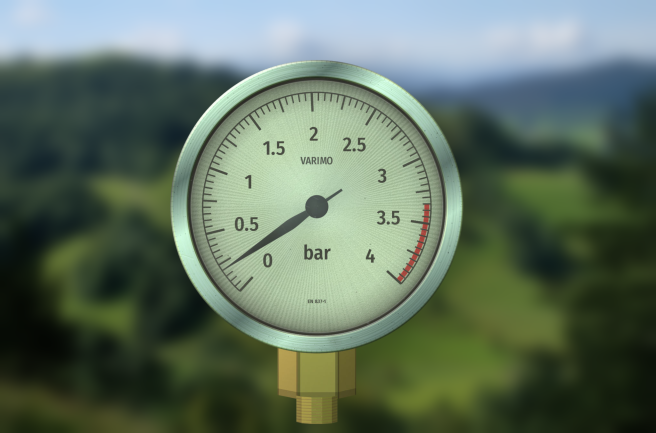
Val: 0.2 bar
